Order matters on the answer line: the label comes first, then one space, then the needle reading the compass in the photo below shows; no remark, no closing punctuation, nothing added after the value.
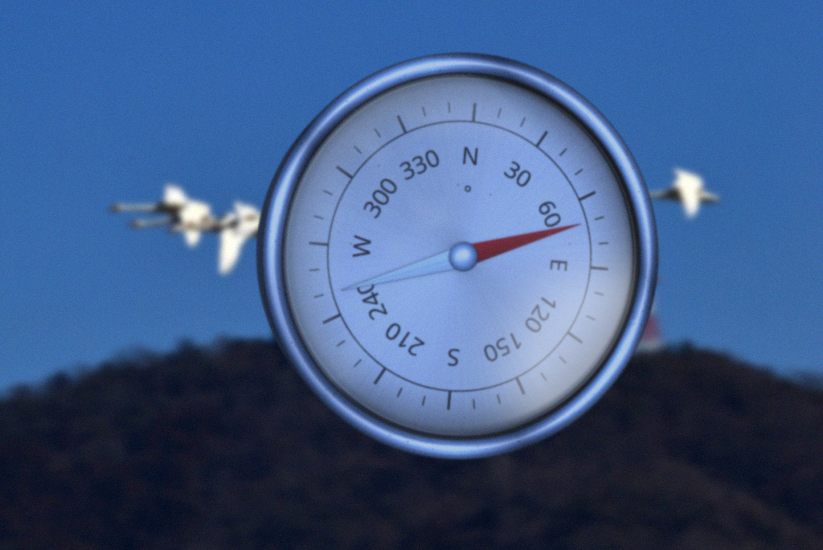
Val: 70 °
